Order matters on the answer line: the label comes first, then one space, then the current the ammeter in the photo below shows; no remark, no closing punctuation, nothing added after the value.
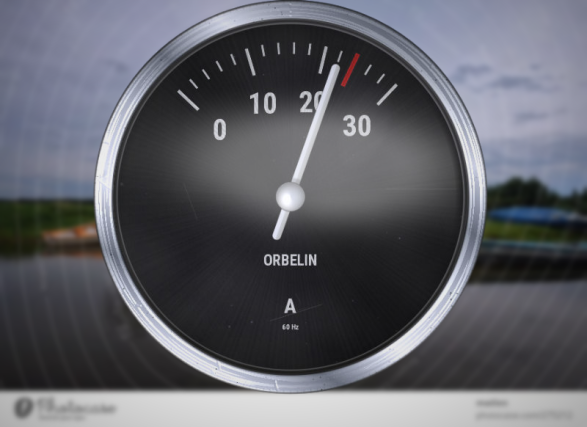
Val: 22 A
